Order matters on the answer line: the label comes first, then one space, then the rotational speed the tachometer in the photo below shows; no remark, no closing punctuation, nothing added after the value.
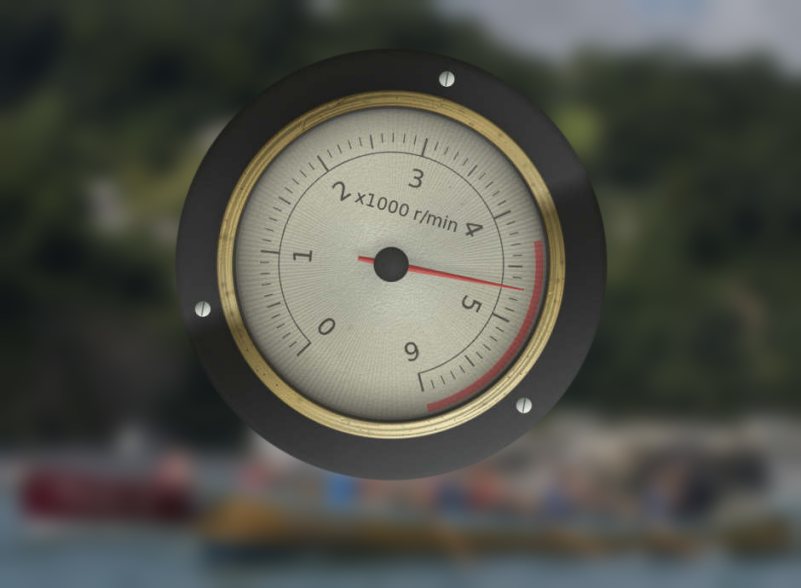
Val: 4700 rpm
